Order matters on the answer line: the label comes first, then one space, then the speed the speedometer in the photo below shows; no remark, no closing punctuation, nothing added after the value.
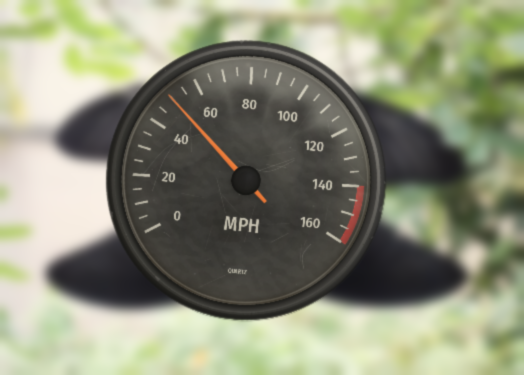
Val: 50 mph
